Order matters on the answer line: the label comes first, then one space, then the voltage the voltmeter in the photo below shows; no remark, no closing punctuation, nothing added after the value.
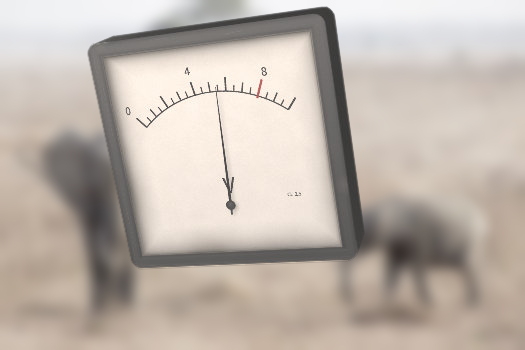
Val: 5.5 V
